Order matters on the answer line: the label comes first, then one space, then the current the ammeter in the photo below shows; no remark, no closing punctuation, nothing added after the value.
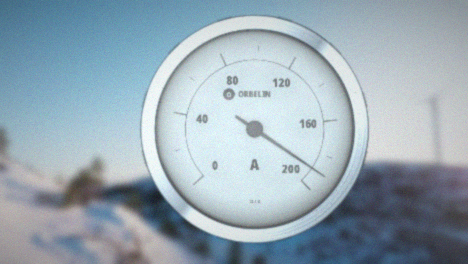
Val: 190 A
